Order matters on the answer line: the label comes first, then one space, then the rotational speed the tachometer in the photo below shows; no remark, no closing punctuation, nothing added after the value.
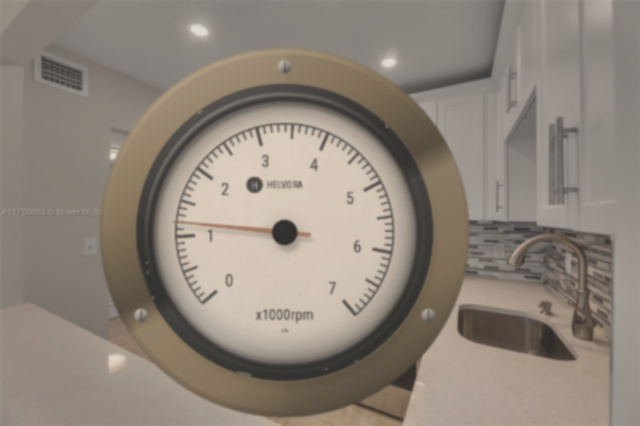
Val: 1200 rpm
